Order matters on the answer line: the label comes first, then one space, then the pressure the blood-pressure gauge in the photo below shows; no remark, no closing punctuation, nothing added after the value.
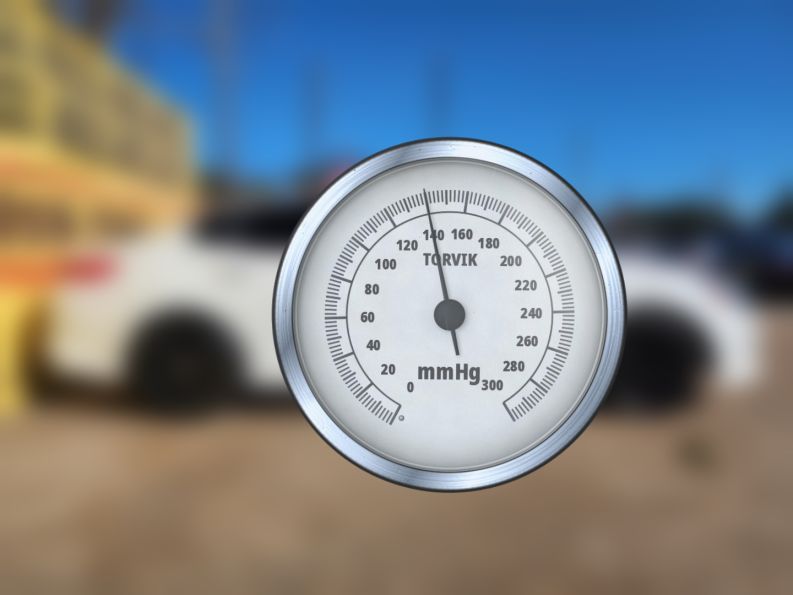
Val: 140 mmHg
